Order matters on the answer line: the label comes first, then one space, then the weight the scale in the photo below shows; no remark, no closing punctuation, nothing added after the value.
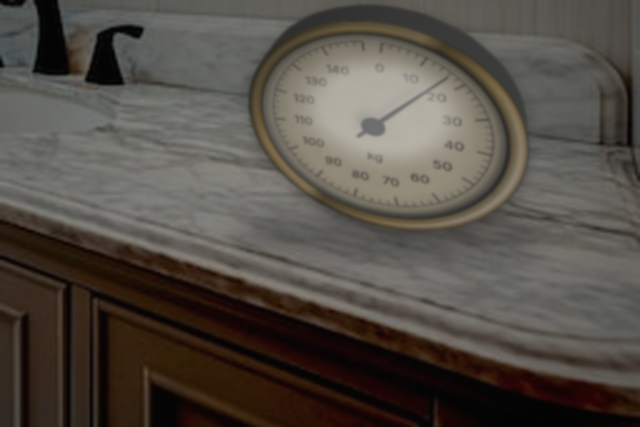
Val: 16 kg
